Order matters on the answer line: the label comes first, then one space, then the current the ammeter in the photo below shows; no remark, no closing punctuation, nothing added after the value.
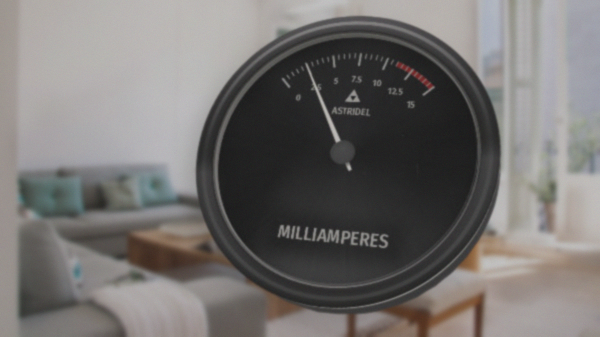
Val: 2.5 mA
